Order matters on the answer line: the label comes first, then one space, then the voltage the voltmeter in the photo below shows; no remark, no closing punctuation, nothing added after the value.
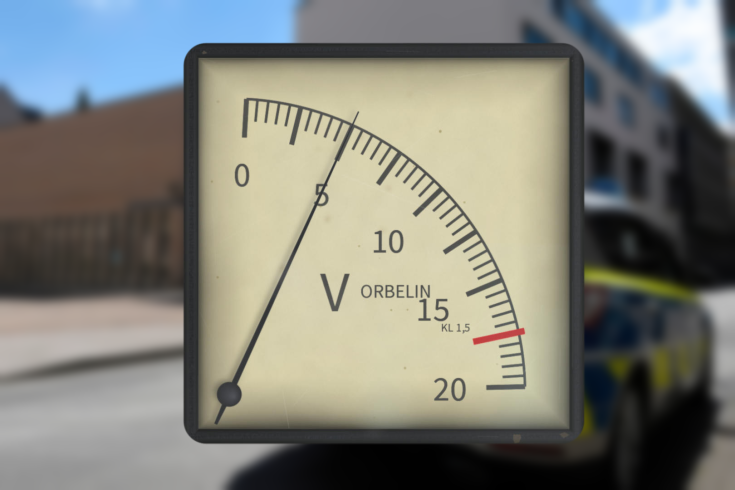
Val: 5 V
